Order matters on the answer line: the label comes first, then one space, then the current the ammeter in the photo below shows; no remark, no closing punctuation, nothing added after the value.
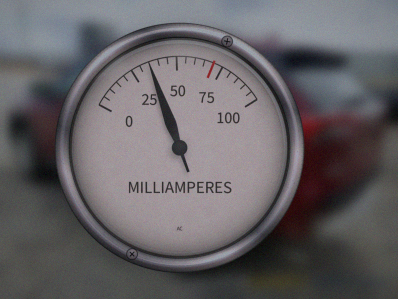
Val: 35 mA
